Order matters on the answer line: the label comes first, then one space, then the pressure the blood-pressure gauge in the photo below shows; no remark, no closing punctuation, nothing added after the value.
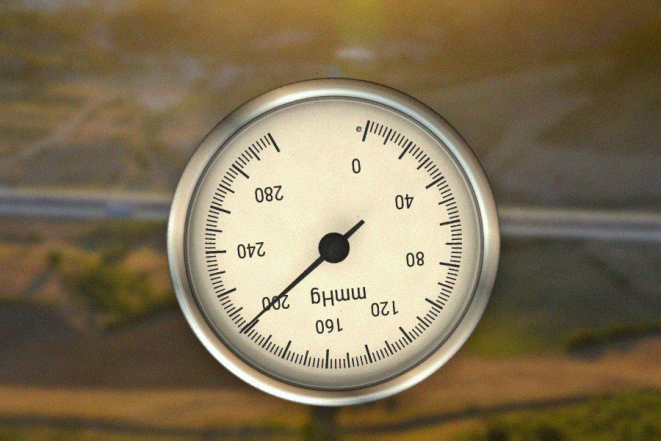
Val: 202 mmHg
